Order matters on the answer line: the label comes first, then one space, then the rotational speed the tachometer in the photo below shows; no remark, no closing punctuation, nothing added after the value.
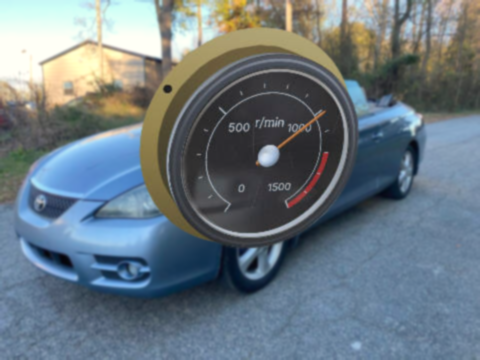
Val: 1000 rpm
